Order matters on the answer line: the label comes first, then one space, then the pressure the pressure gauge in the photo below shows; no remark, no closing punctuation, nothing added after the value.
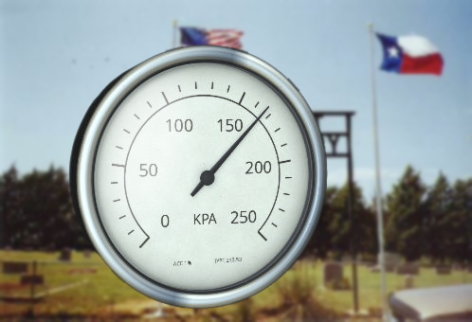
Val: 165 kPa
